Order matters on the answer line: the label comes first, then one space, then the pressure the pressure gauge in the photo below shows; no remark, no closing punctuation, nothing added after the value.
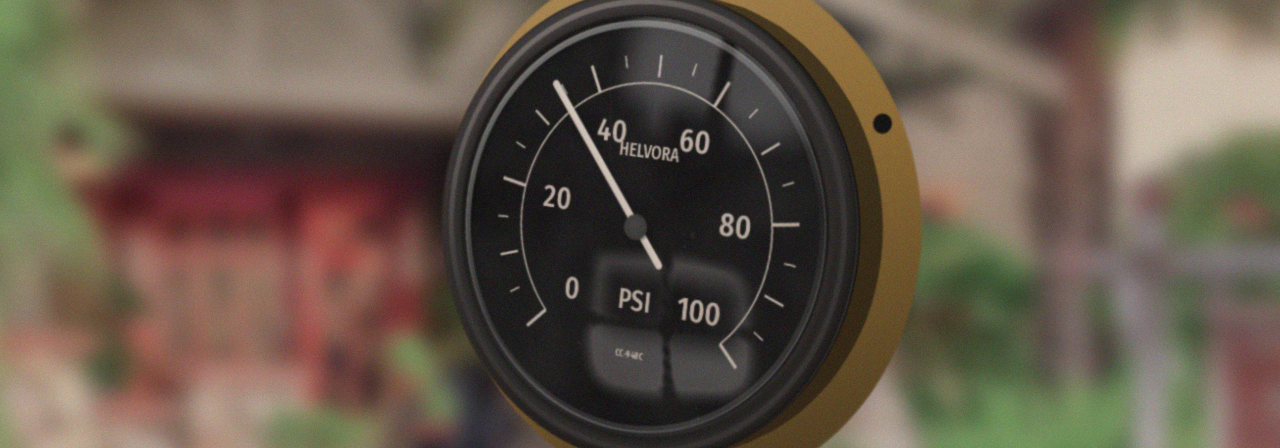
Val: 35 psi
